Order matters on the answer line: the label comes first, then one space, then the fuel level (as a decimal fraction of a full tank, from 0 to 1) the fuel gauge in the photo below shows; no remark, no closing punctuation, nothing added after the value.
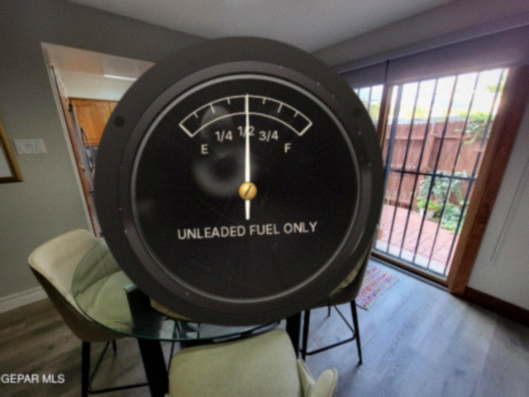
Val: 0.5
